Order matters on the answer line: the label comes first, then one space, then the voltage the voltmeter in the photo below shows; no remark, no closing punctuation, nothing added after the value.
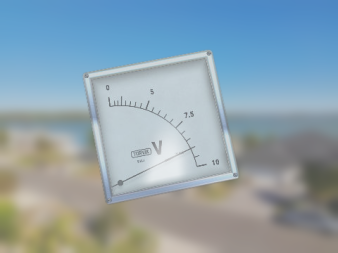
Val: 9 V
